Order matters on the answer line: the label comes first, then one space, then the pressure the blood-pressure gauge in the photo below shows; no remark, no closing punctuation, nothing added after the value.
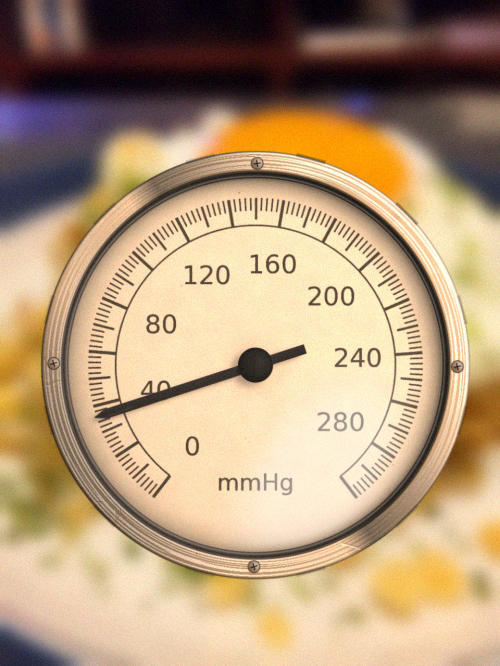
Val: 36 mmHg
